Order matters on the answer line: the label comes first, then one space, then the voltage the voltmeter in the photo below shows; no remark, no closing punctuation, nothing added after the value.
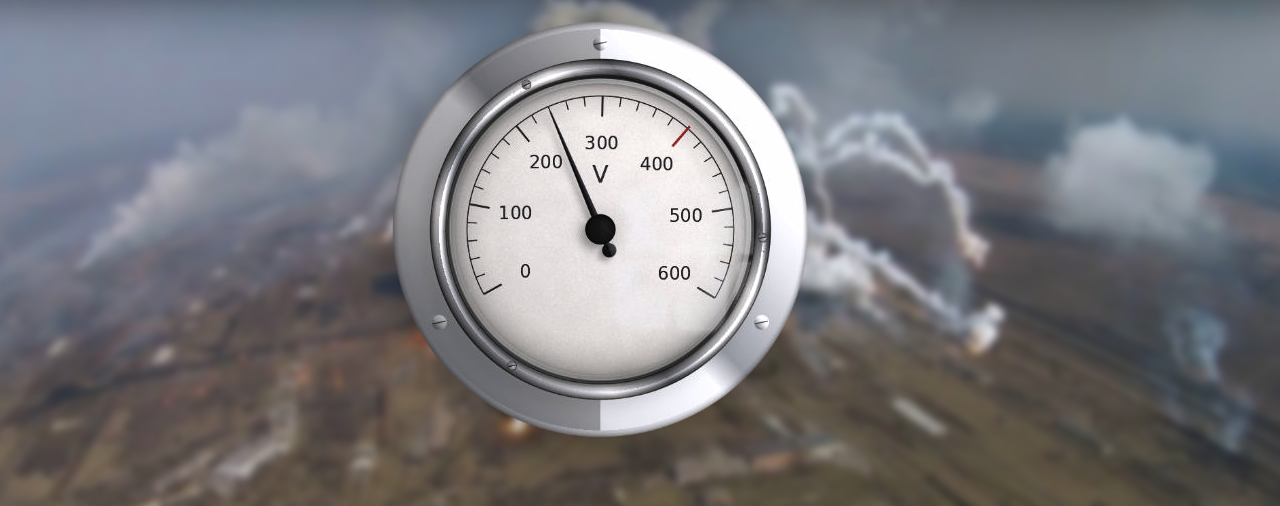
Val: 240 V
